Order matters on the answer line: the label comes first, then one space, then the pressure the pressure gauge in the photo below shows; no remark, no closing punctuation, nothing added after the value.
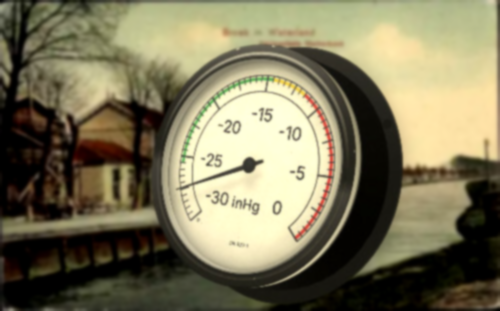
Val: -27.5 inHg
